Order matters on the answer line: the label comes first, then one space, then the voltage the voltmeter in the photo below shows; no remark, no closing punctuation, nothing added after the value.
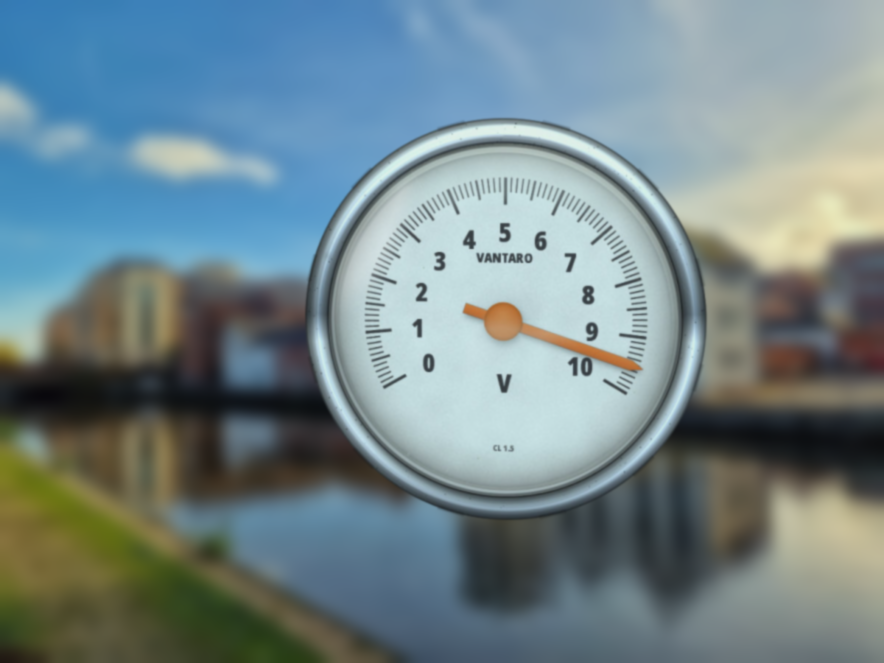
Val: 9.5 V
